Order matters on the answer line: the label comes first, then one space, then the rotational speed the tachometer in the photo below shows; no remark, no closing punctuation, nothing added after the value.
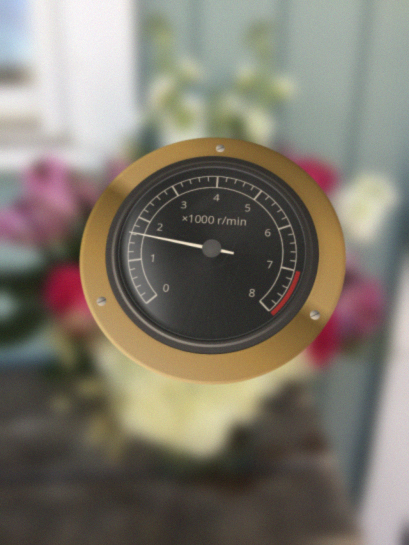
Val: 1600 rpm
